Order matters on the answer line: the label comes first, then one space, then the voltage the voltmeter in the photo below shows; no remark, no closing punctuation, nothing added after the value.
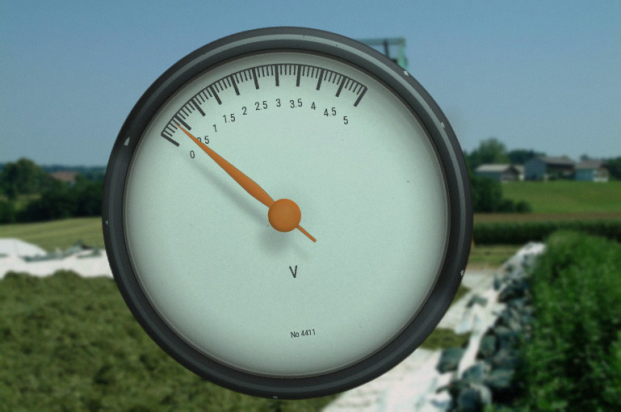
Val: 0.4 V
